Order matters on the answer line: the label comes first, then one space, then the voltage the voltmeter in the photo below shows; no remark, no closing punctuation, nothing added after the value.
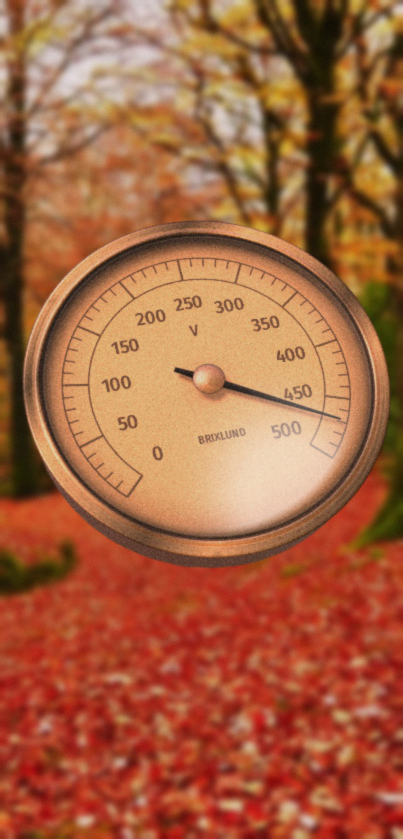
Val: 470 V
